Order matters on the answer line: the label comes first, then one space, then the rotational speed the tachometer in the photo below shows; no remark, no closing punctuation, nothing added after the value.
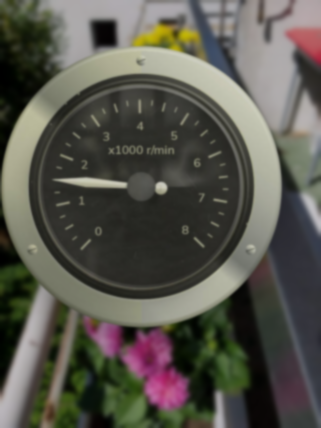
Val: 1500 rpm
